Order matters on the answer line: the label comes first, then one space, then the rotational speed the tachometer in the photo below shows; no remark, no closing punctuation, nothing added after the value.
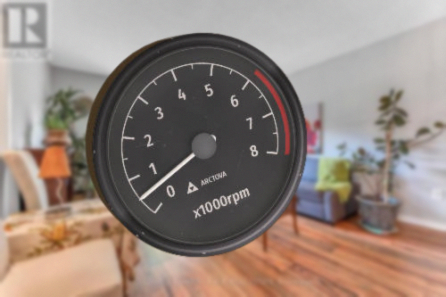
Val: 500 rpm
